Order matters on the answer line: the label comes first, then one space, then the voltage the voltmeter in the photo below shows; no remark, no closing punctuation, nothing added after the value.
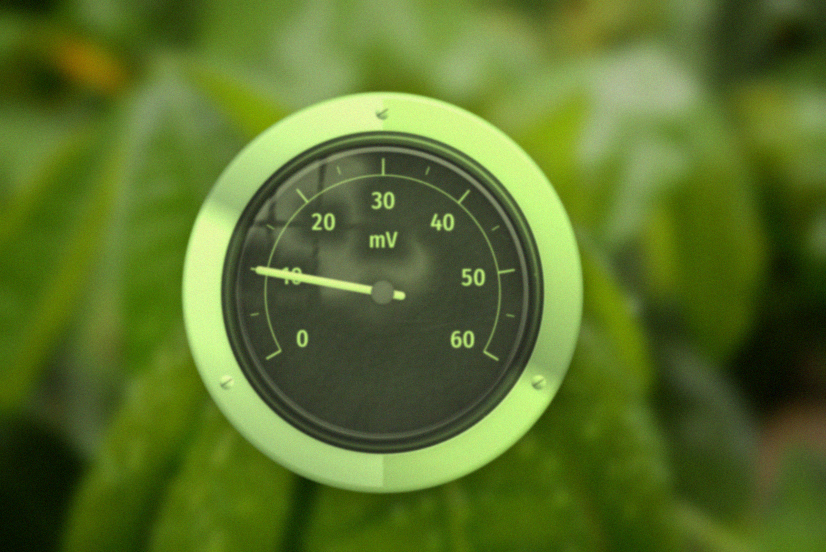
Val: 10 mV
